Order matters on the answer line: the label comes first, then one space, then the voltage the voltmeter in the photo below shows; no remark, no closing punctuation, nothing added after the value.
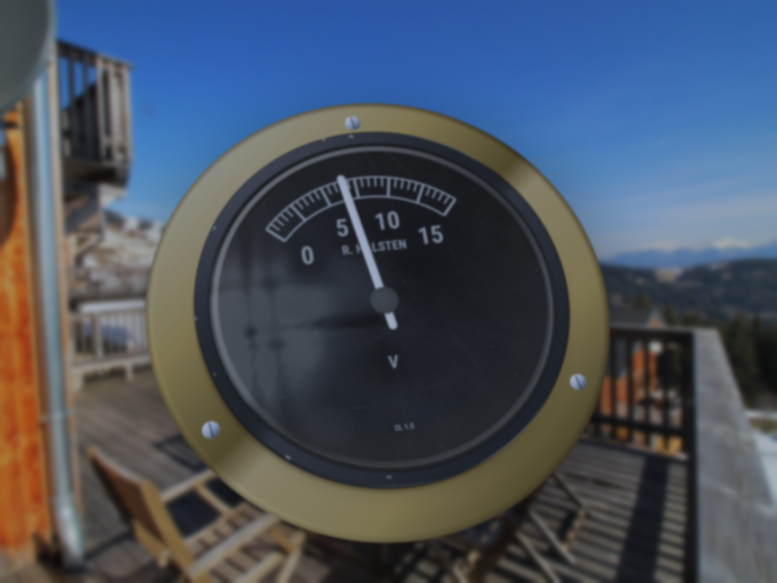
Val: 6.5 V
